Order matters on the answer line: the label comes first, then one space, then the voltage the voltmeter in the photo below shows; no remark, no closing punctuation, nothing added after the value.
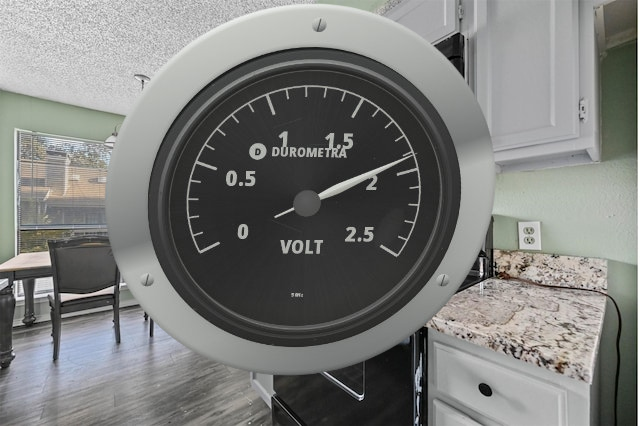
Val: 1.9 V
